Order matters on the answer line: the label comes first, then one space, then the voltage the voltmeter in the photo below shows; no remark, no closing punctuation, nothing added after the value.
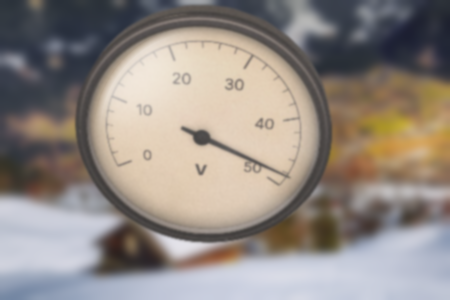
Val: 48 V
